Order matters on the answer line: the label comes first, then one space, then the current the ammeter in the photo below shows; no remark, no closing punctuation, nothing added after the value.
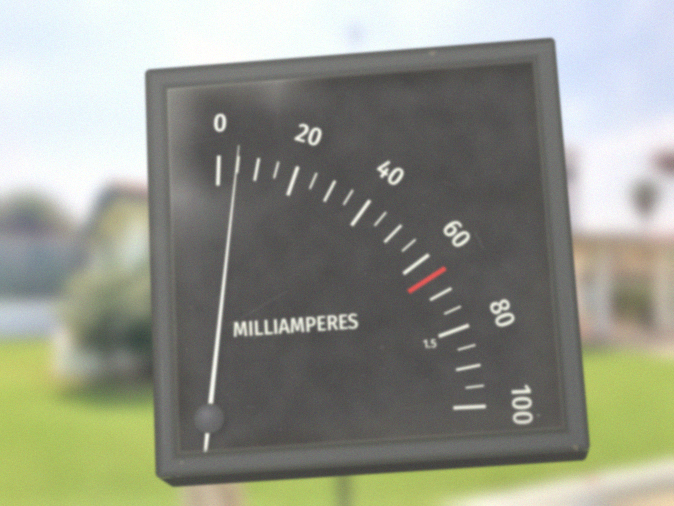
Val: 5 mA
